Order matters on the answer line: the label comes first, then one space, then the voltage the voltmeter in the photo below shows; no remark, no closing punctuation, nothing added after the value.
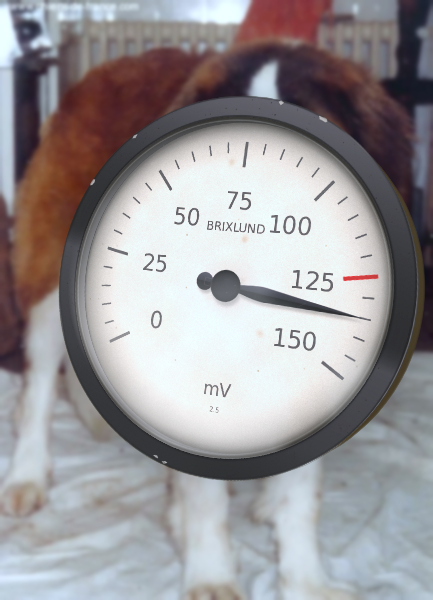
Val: 135 mV
